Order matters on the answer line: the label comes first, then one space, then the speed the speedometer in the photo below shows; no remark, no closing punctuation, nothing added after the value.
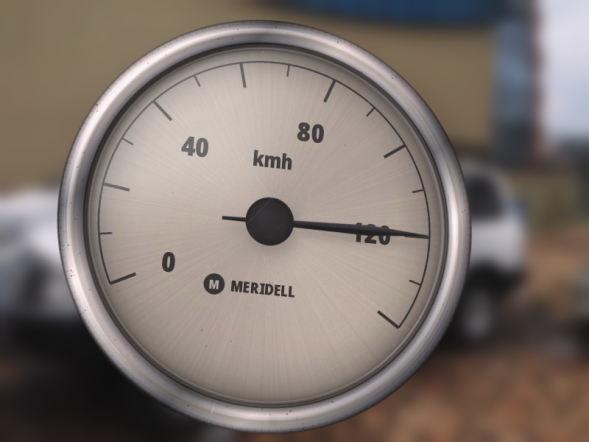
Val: 120 km/h
